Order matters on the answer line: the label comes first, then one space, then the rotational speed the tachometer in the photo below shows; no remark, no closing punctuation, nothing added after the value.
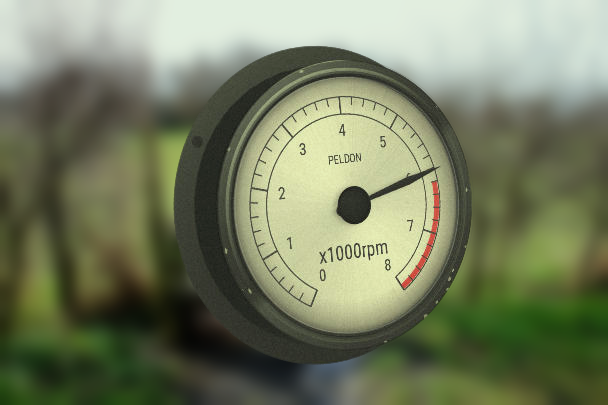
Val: 6000 rpm
